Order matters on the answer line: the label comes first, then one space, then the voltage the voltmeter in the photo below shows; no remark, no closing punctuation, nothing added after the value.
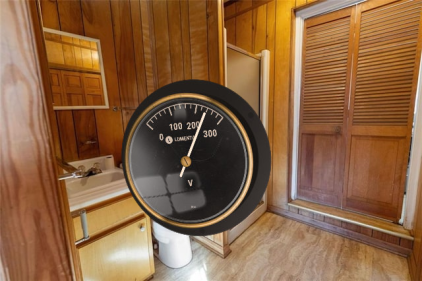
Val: 240 V
